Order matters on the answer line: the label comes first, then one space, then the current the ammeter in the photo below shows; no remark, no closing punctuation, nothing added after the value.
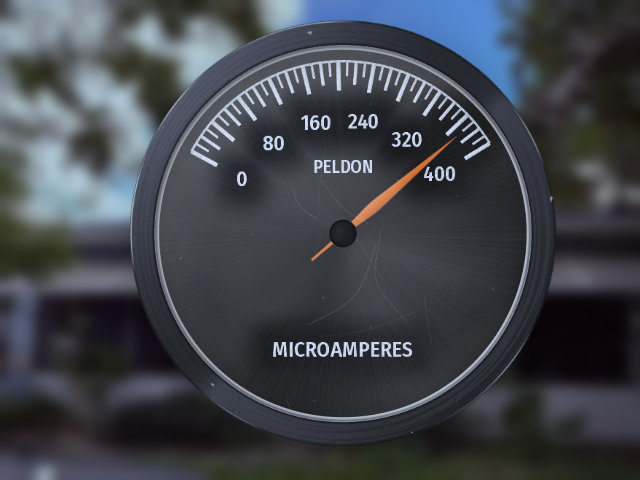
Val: 370 µA
